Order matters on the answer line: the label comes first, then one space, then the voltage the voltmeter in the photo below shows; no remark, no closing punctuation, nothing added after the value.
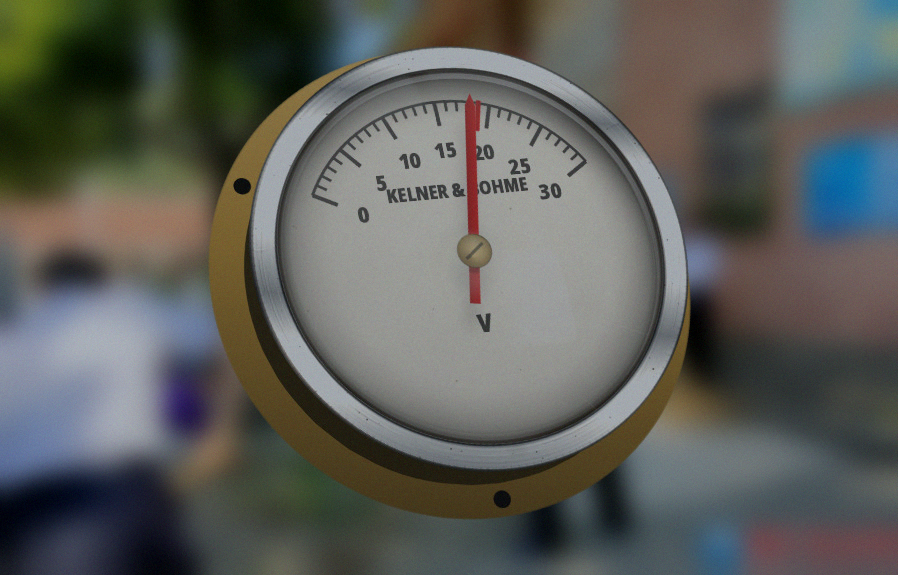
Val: 18 V
